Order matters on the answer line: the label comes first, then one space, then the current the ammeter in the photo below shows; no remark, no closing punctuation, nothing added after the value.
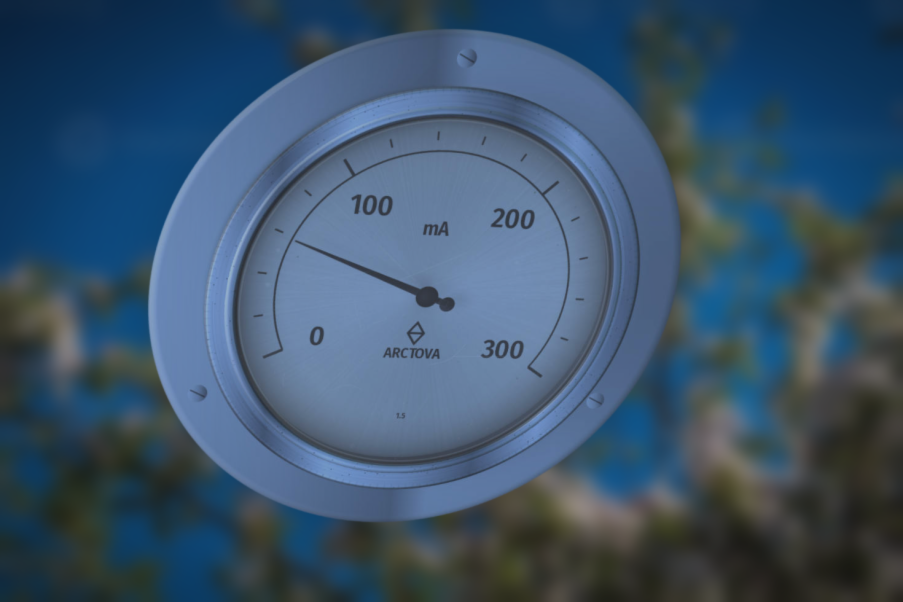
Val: 60 mA
